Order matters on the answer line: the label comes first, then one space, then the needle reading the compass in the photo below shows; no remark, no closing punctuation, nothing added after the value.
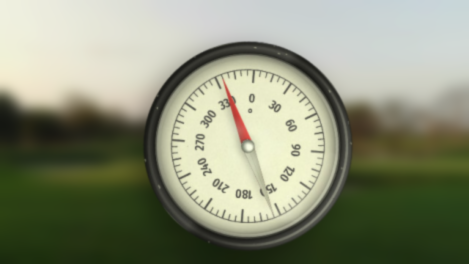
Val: 335 °
